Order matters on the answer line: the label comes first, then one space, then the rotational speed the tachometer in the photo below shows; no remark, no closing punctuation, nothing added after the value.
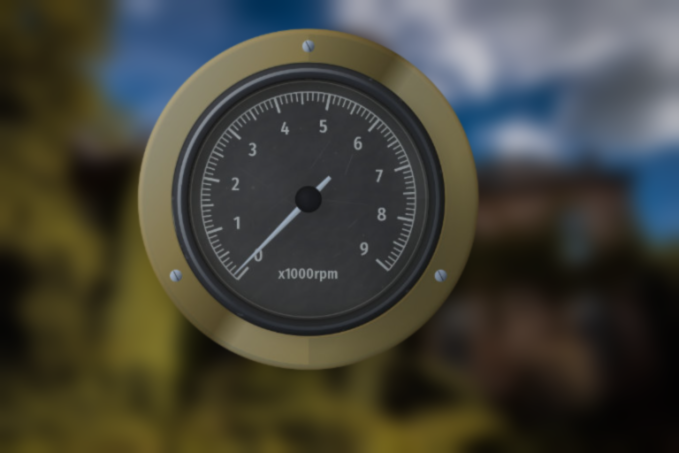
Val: 100 rpm
